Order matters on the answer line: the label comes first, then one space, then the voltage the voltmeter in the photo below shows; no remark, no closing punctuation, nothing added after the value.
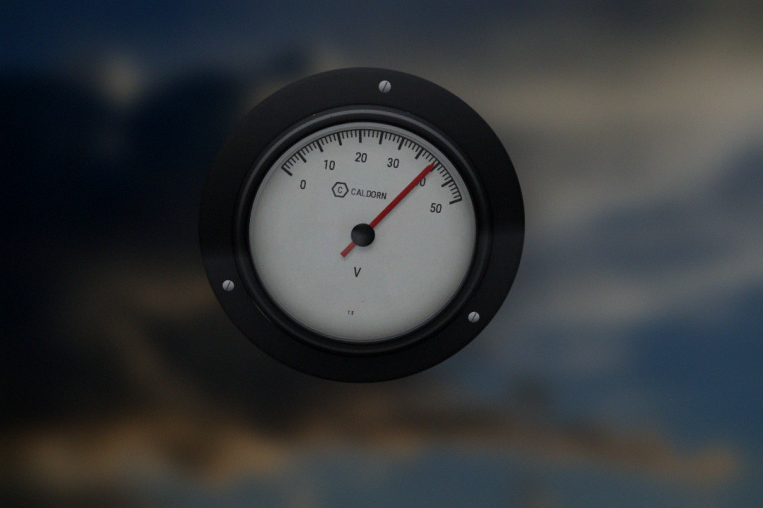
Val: 39 V
